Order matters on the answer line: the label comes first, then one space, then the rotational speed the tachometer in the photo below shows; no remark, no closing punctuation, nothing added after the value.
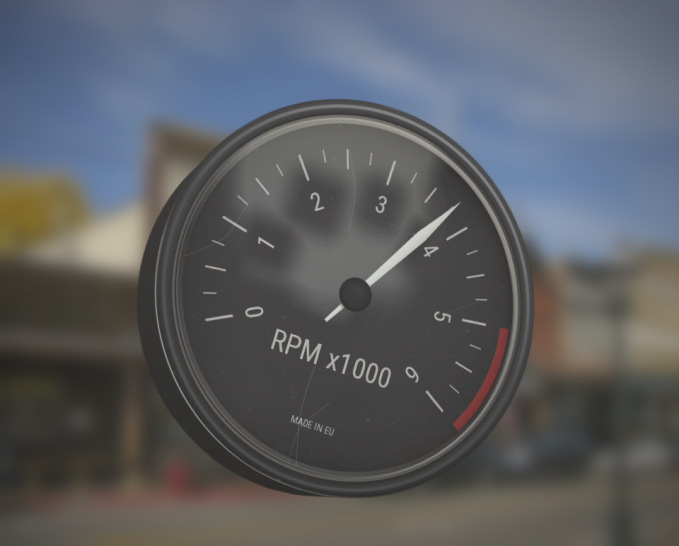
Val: 3750 rpm
